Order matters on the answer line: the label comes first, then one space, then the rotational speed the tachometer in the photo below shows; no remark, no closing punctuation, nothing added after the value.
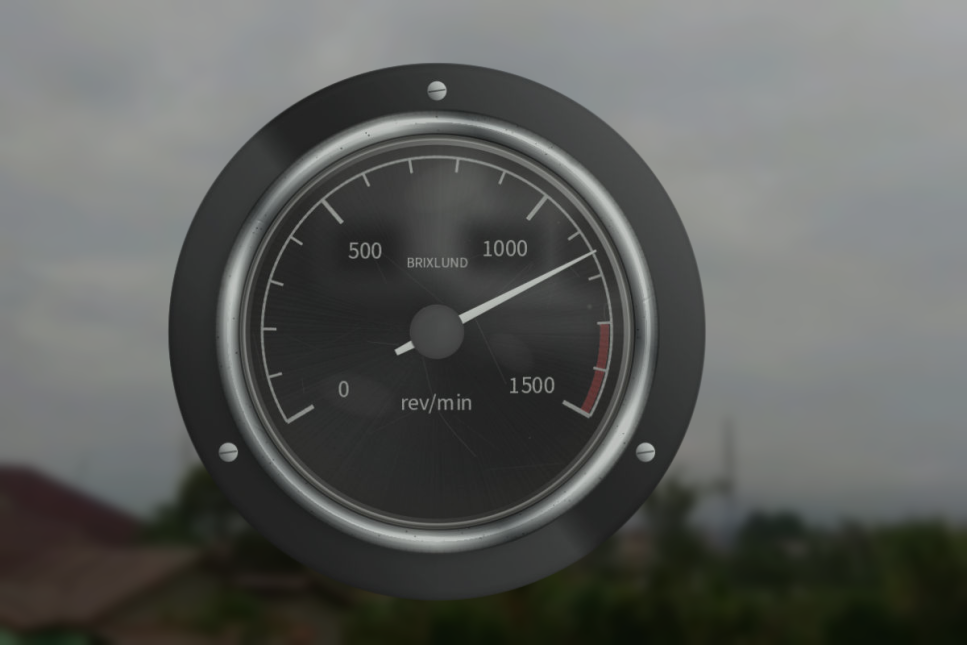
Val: 1150 rpm
